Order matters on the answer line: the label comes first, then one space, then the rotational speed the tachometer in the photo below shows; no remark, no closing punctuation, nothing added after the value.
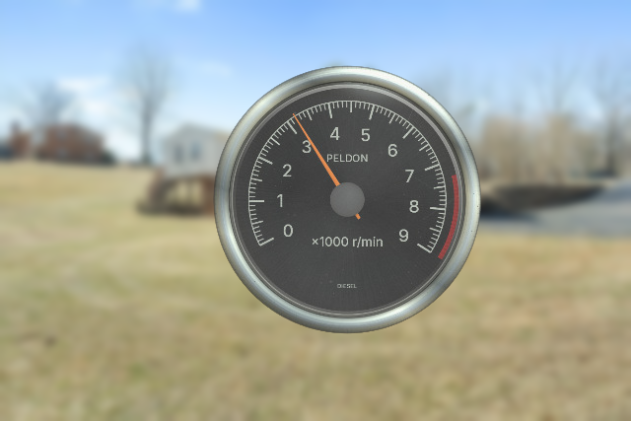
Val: 3200 rpm
